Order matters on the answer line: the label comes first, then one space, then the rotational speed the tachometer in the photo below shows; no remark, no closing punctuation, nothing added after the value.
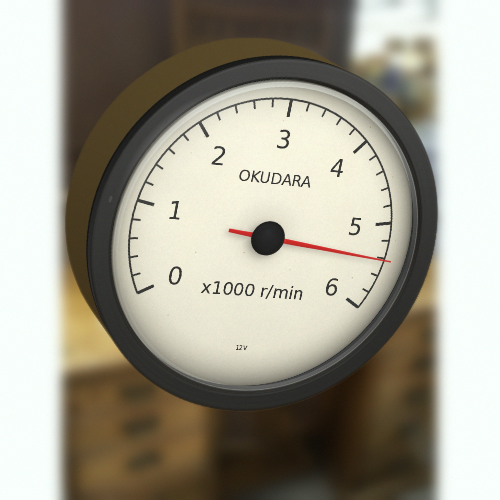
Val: 5400 rpm
